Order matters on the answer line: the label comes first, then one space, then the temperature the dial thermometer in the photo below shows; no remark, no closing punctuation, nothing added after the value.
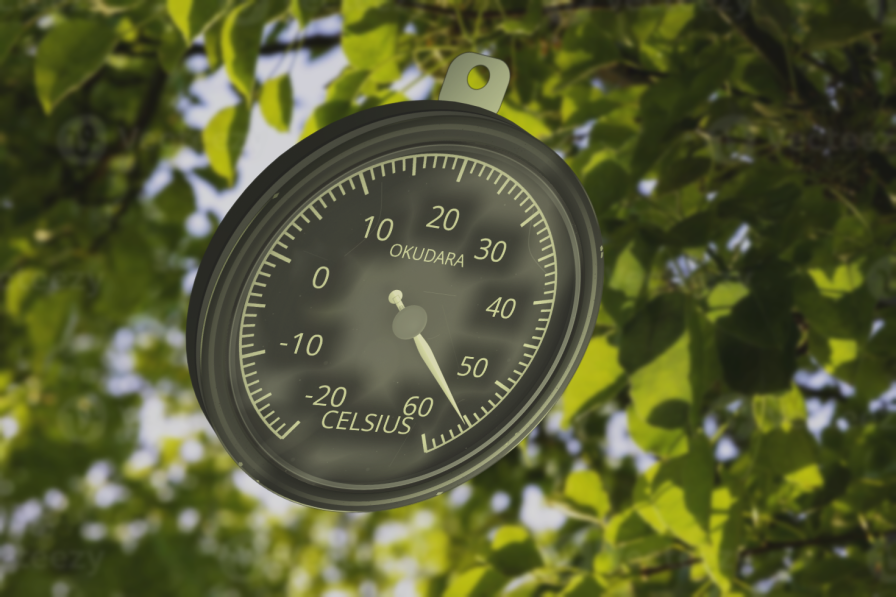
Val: 55.5 °C
